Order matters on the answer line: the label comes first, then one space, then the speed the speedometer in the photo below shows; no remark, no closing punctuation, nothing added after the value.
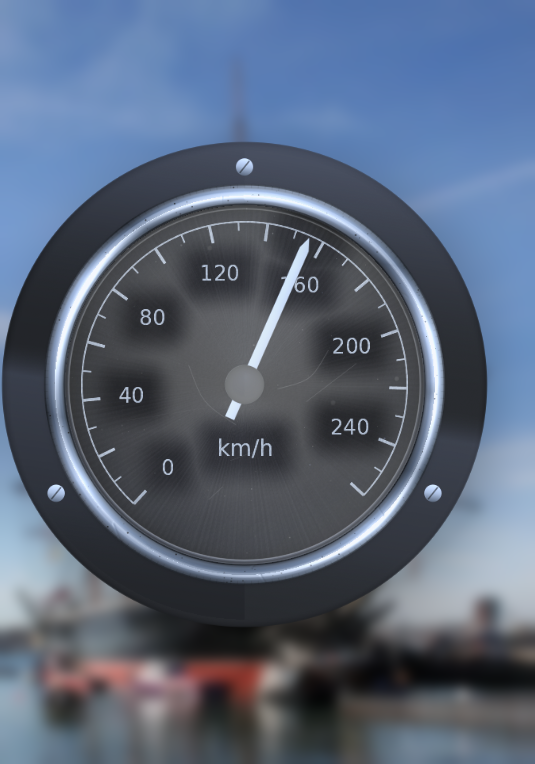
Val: 155 km/h
